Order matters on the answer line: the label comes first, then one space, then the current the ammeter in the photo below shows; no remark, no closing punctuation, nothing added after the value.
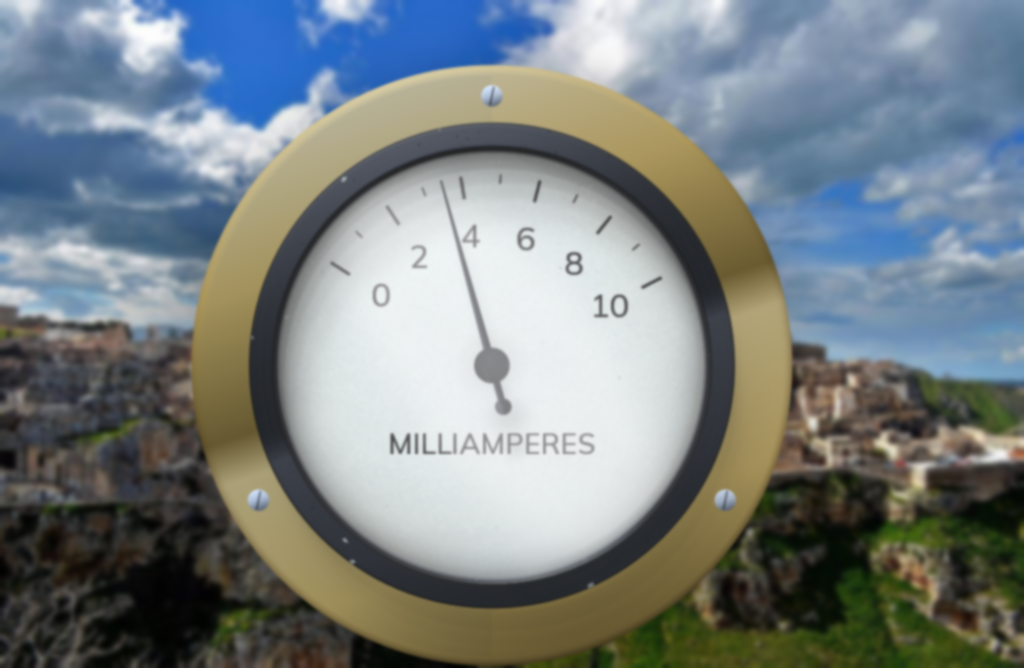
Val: 3.5 mA
